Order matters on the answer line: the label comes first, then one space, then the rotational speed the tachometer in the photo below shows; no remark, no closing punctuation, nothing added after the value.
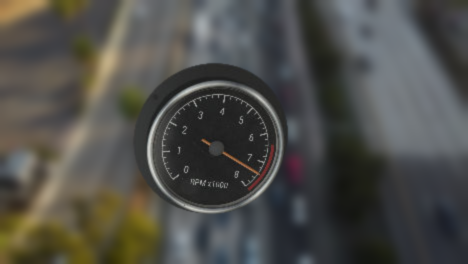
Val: 7400 rpm
